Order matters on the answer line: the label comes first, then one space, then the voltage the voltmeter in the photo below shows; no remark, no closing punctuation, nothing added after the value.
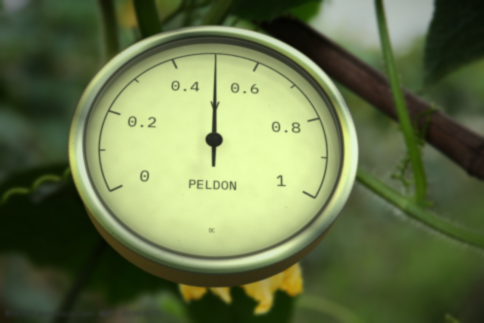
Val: 0.5 V
